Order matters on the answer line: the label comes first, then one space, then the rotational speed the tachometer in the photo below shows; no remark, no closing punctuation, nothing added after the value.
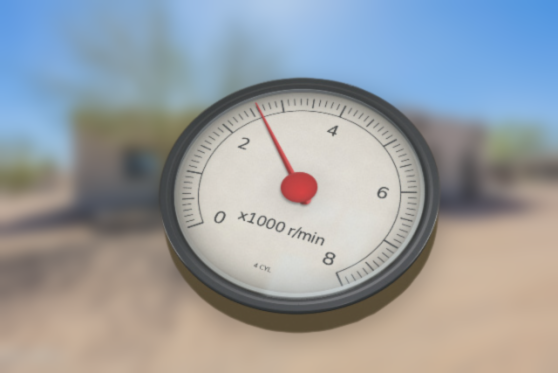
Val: 2600 rpm
